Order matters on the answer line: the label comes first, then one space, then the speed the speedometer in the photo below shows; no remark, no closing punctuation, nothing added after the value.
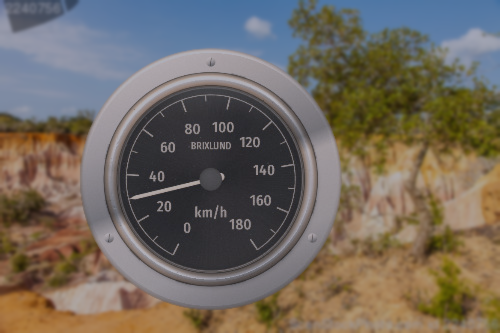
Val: 30 km/h
